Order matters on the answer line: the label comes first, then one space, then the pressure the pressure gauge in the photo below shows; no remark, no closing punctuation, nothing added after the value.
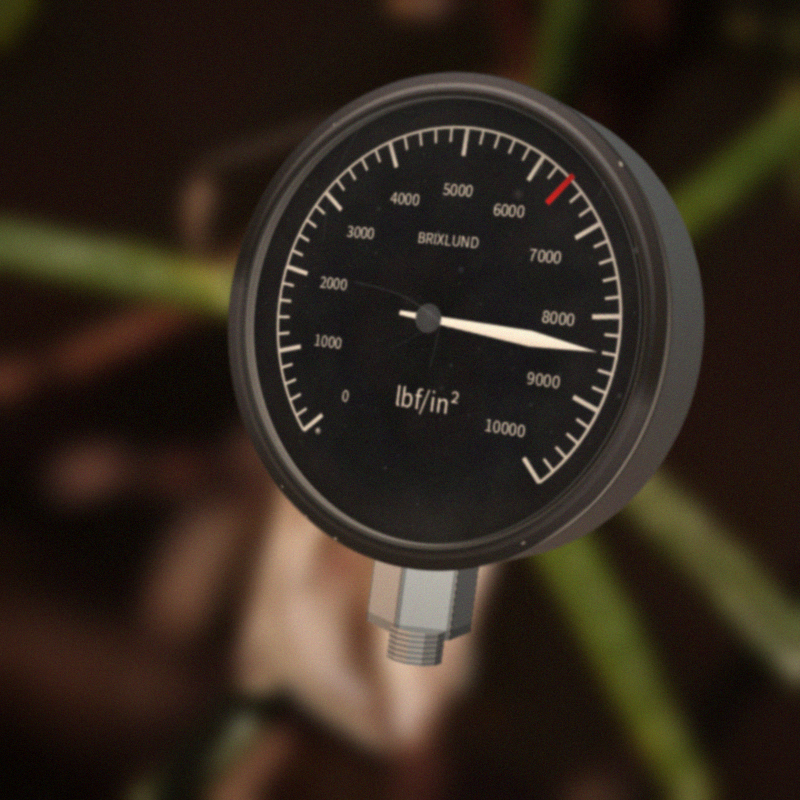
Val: 8400 psi
